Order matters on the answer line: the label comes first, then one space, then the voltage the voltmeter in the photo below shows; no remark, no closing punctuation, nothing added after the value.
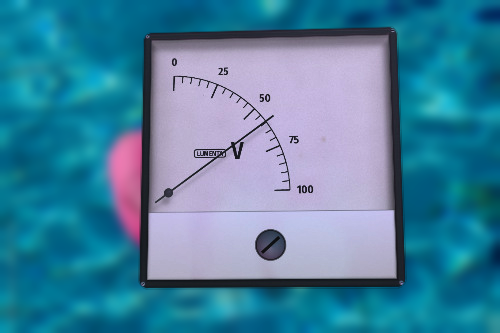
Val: 60 V
